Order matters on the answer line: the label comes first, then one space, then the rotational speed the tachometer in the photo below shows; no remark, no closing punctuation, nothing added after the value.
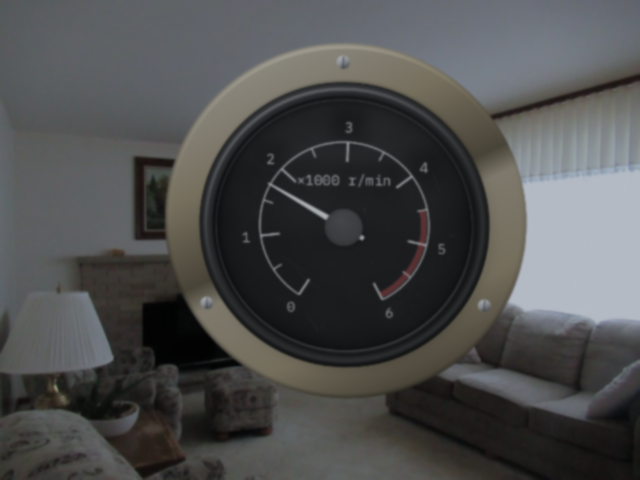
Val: 1750 rpm
